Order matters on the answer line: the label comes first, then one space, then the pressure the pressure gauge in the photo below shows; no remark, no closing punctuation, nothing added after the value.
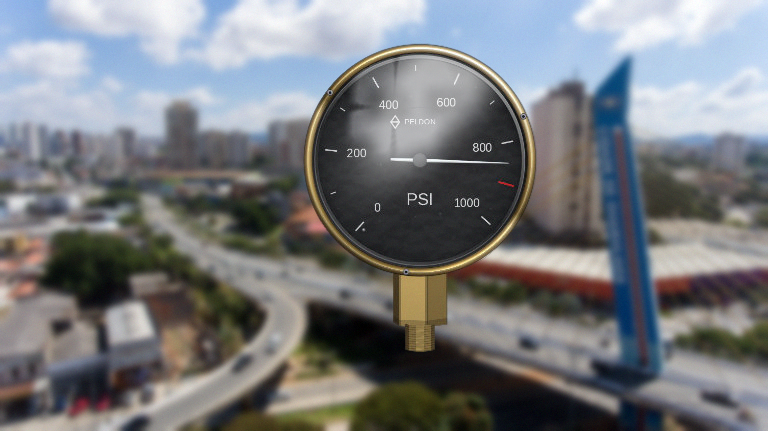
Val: 850 psi
